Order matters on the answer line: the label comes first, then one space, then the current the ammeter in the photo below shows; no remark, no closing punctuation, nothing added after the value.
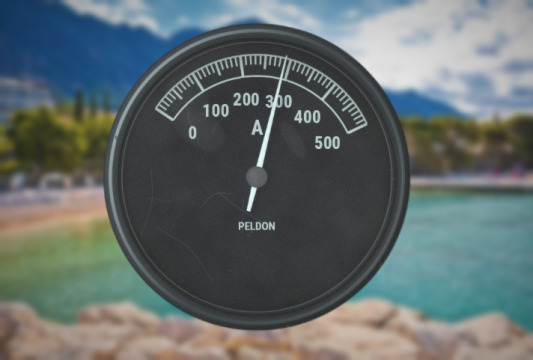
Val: 290 A
